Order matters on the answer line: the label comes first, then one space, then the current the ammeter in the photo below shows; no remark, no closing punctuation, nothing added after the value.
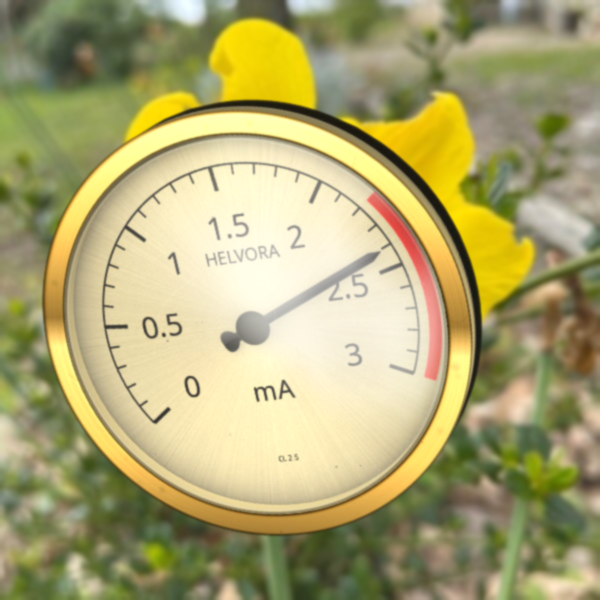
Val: 2.4 mA
